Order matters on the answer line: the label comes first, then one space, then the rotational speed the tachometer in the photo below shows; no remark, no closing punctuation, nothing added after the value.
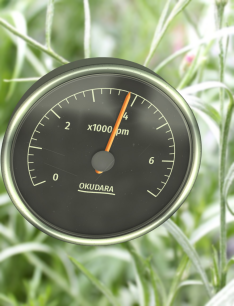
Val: 3800 rpm
